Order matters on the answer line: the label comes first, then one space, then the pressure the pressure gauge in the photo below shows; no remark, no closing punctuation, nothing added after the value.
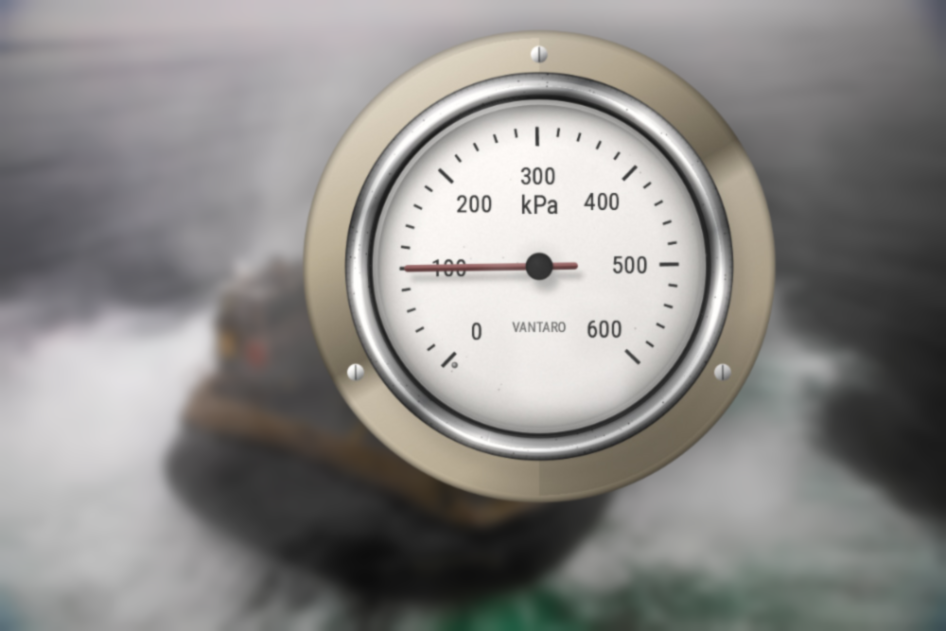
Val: 100 kPa
